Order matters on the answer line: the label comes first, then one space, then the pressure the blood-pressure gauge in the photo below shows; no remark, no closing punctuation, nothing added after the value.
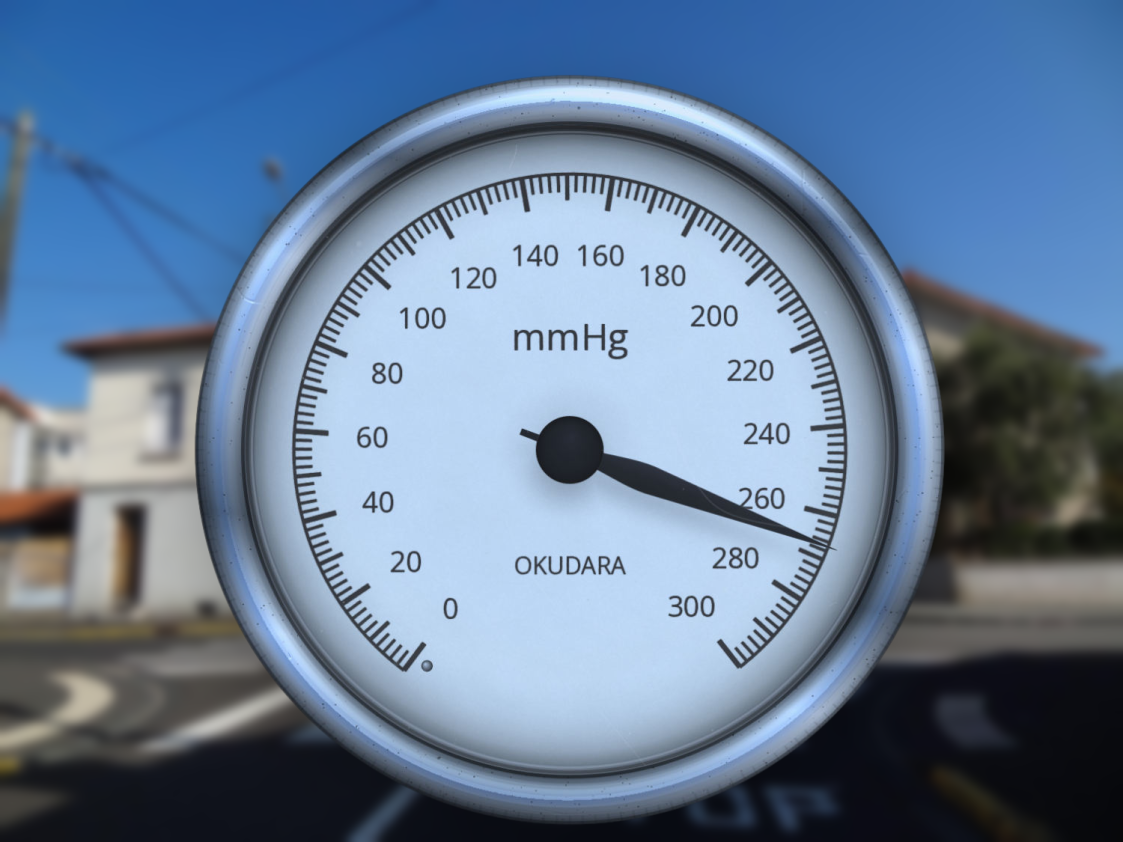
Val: 267 mmHg
